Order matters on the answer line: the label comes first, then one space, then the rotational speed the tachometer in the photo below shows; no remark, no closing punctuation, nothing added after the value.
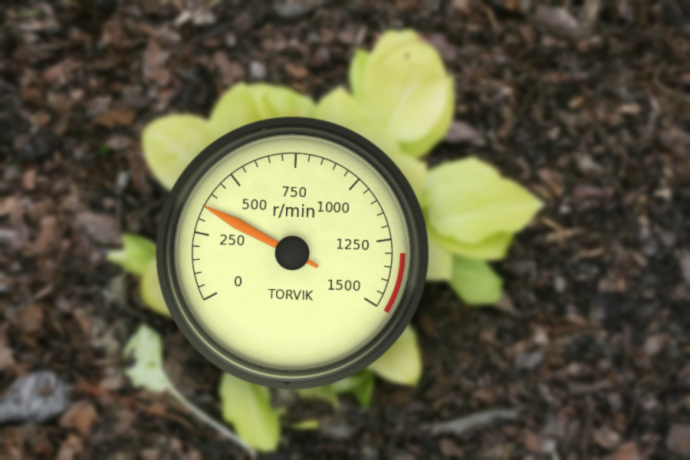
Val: 350 rpm
